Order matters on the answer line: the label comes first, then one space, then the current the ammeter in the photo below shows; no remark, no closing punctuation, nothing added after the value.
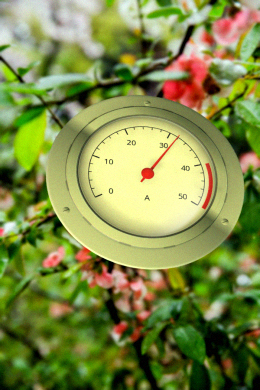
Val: 32 A
